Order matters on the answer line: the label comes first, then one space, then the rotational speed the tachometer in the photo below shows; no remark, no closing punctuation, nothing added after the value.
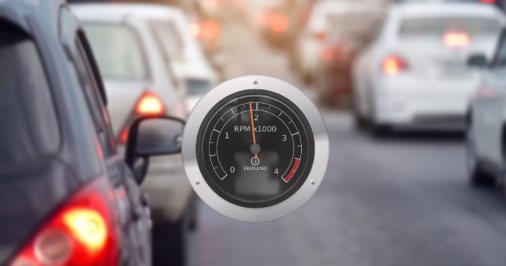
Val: 1875 rpm
